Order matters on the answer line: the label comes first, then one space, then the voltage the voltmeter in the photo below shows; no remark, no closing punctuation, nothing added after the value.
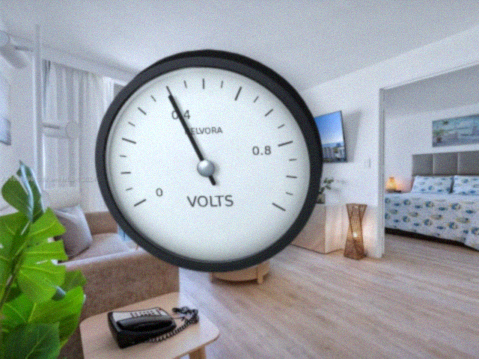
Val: 0.4 V
